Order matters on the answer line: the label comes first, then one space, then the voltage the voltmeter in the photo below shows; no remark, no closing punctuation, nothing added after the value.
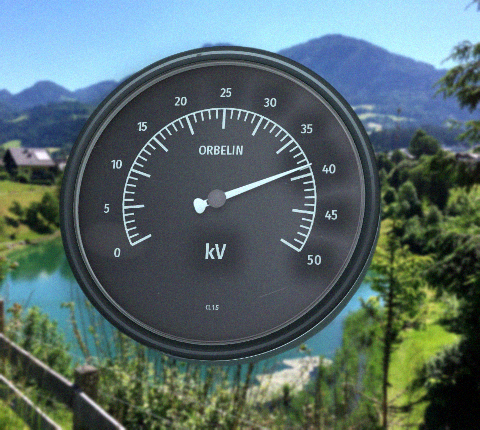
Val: 39 kV
